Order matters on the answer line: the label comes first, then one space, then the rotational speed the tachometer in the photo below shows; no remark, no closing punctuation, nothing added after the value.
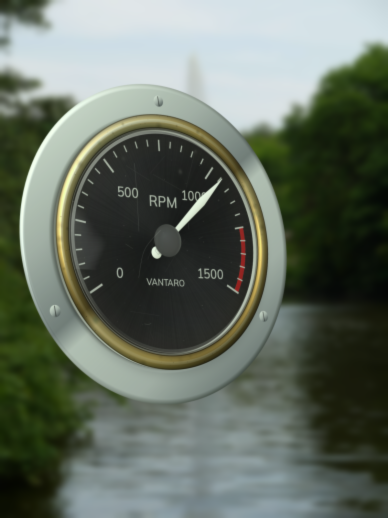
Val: 1050 rpm
